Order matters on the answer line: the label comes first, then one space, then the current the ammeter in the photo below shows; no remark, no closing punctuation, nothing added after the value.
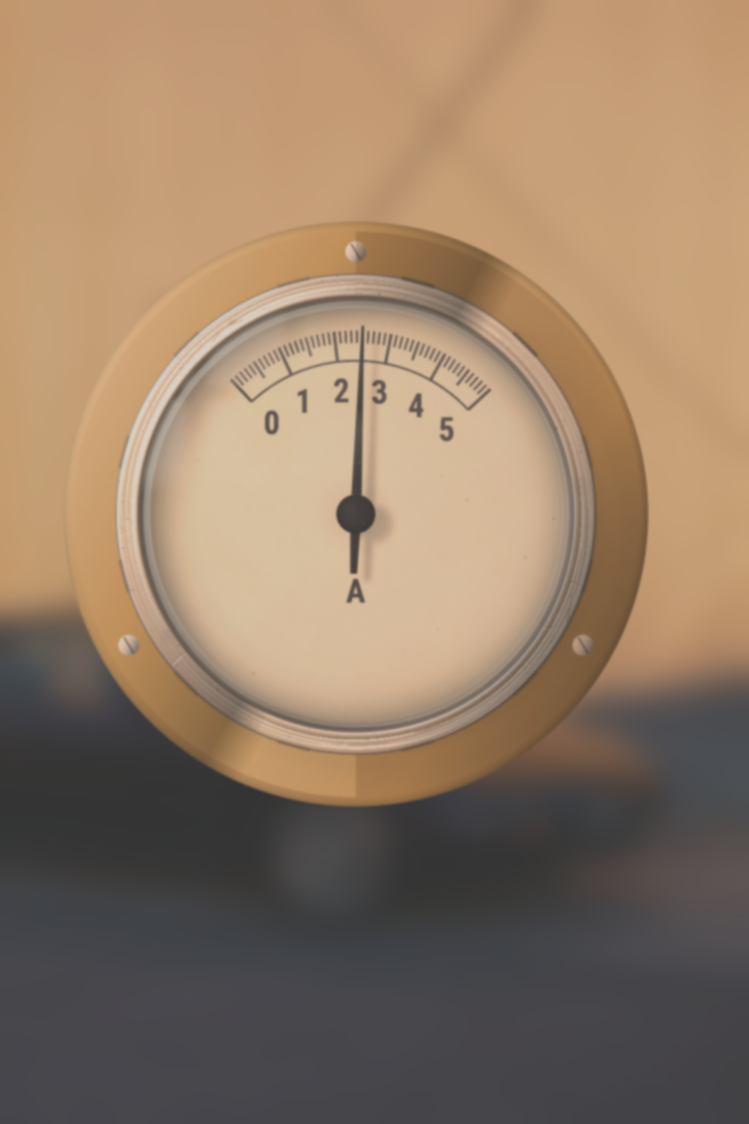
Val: 2.5 A
